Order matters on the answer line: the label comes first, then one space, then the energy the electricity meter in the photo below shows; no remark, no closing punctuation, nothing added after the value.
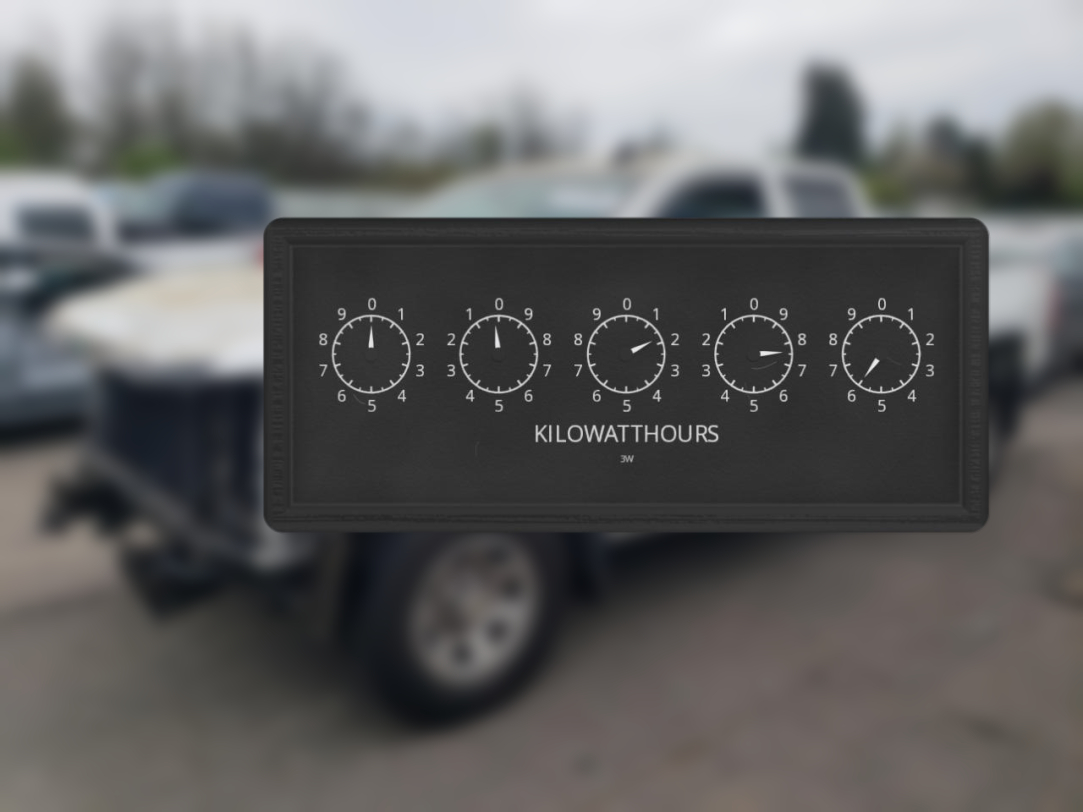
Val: 176 kWh
